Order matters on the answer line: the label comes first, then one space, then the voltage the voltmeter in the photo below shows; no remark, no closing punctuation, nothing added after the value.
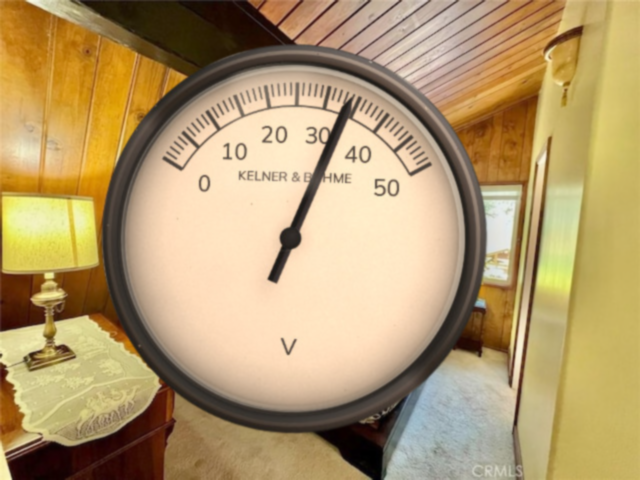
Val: 34 V
